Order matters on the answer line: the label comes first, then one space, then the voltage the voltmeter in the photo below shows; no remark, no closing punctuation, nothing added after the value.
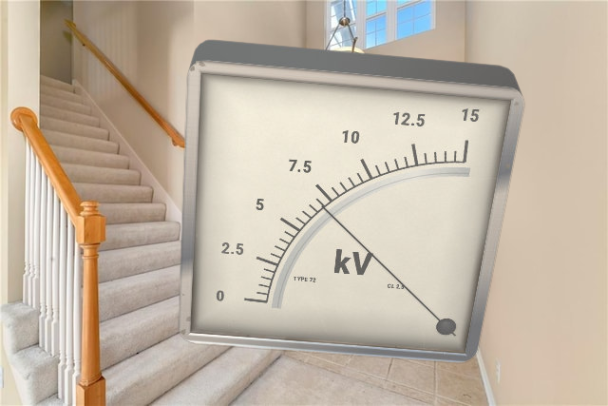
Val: 7 kV
